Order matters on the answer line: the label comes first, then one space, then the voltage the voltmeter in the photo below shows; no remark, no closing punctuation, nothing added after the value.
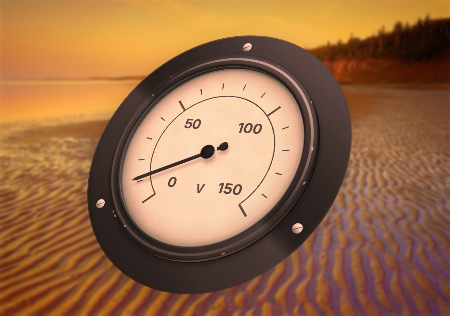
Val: 10 V
